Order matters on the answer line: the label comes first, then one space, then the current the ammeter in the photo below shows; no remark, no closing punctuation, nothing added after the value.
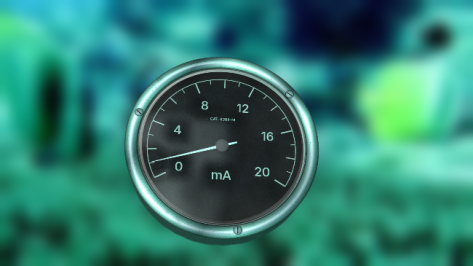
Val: 1 mA
